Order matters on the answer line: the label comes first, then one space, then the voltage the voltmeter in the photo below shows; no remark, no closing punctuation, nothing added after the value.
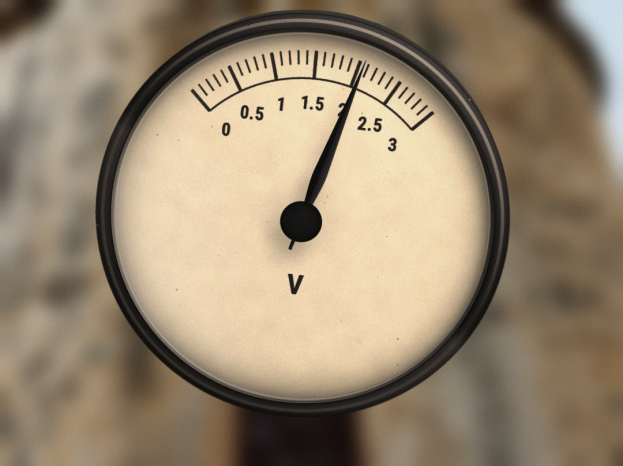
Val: 2.05 V
